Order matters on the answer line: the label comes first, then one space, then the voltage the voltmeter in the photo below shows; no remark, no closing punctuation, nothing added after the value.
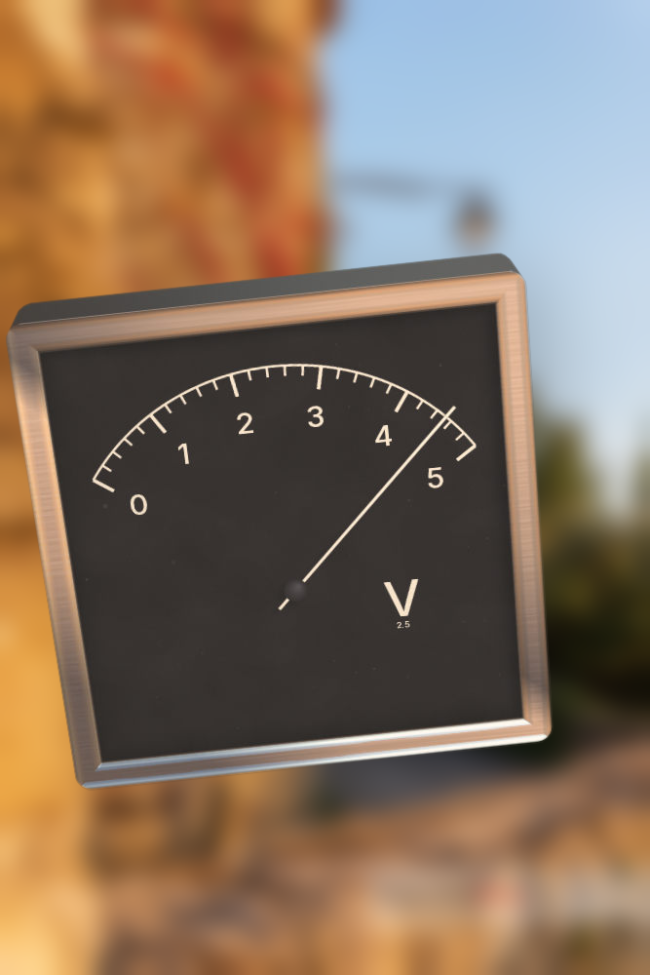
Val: 4.5 V
